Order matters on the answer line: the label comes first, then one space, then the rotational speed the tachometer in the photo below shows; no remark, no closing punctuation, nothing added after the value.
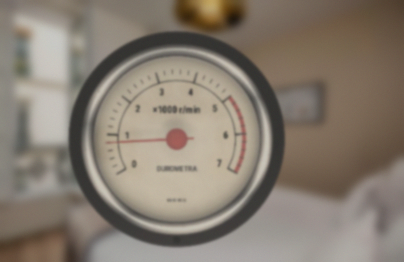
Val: 800 rpm
